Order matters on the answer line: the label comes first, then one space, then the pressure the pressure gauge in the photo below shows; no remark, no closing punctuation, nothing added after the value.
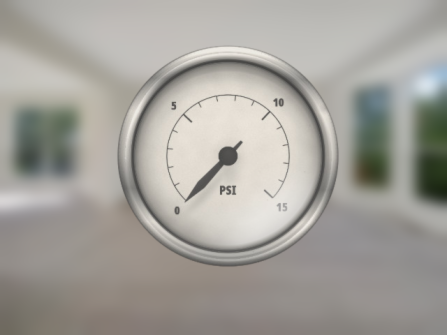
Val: 0 psi
